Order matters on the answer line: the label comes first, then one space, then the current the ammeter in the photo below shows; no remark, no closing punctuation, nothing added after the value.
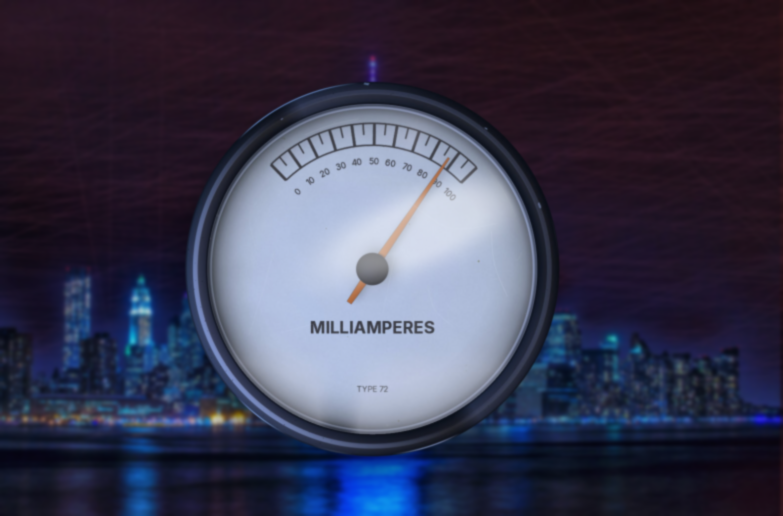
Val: 87.5 mA
